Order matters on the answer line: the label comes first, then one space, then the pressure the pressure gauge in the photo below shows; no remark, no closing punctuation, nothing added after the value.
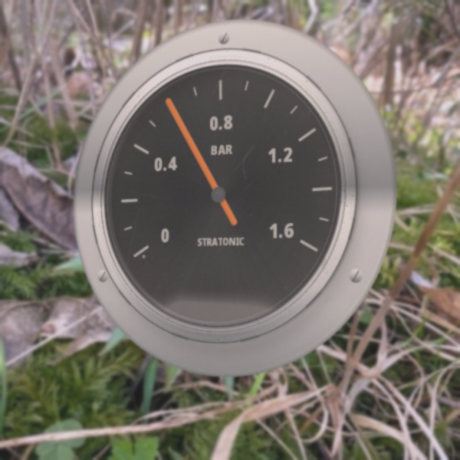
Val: 0.6 bar
